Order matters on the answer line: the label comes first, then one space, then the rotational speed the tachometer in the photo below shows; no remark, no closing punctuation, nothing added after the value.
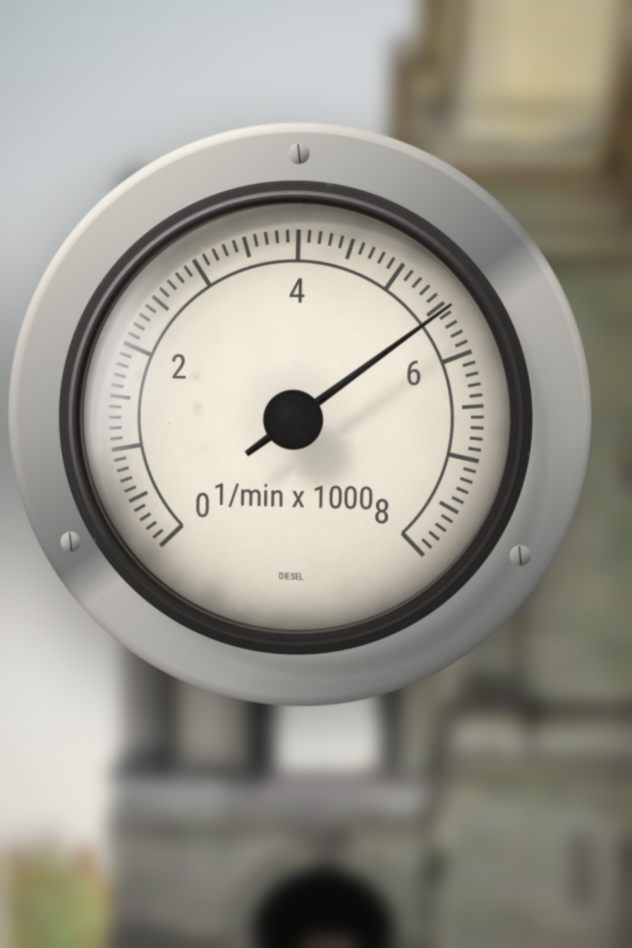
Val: 5550 rpm
